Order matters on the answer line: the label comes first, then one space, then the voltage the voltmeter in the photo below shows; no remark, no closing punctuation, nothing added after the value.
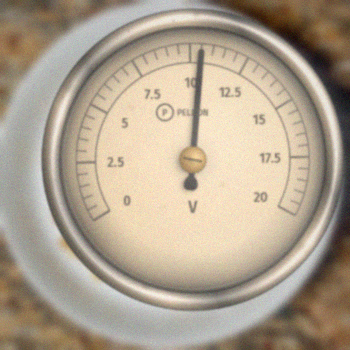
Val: 10.5 V
